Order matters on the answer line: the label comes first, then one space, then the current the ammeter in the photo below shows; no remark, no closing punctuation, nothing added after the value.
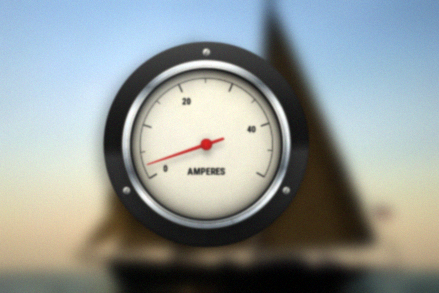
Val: 2.5 A
